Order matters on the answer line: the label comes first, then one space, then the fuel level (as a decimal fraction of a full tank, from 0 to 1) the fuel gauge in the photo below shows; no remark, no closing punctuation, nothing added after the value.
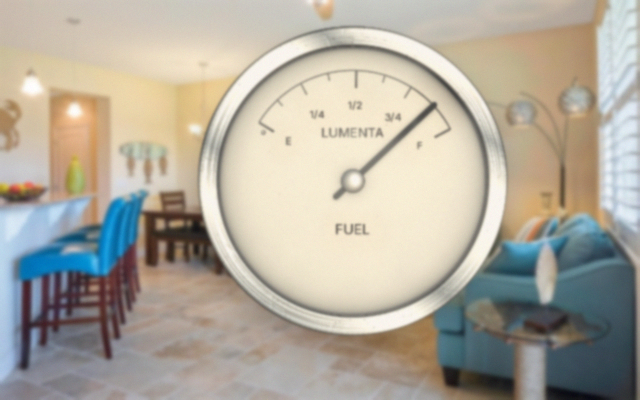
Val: 0.875
